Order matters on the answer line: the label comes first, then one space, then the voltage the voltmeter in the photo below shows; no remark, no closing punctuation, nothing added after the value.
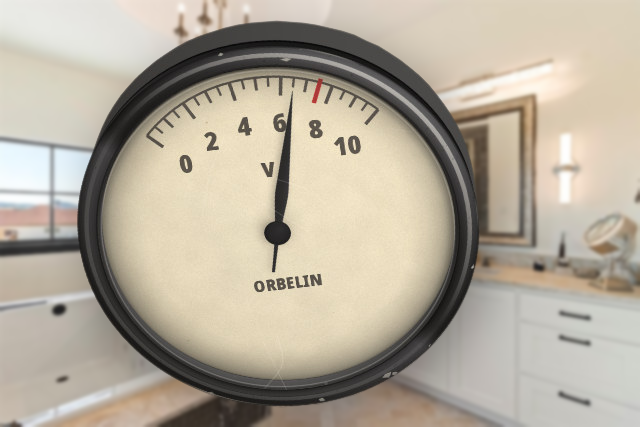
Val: 6.5 V
